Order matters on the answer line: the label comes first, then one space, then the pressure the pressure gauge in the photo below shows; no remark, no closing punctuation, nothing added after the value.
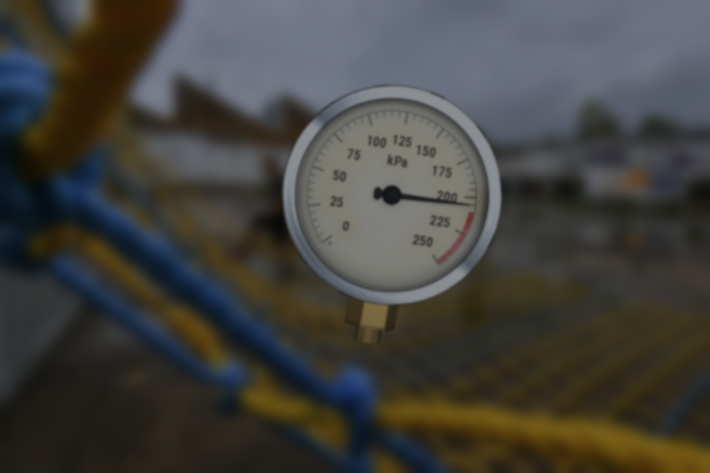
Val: 205 kPa
